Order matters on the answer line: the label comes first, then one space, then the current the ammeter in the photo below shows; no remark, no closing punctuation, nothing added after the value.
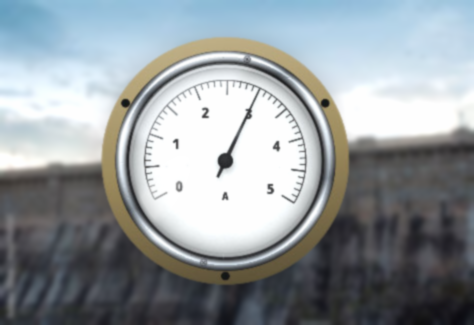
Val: 3 A
